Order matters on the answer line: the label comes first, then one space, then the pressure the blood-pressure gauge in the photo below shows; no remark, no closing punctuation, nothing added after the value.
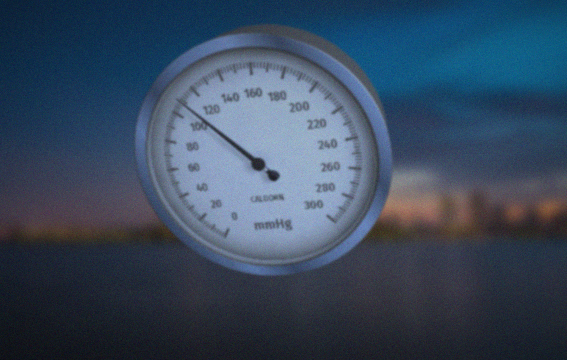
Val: 110 mmHg
